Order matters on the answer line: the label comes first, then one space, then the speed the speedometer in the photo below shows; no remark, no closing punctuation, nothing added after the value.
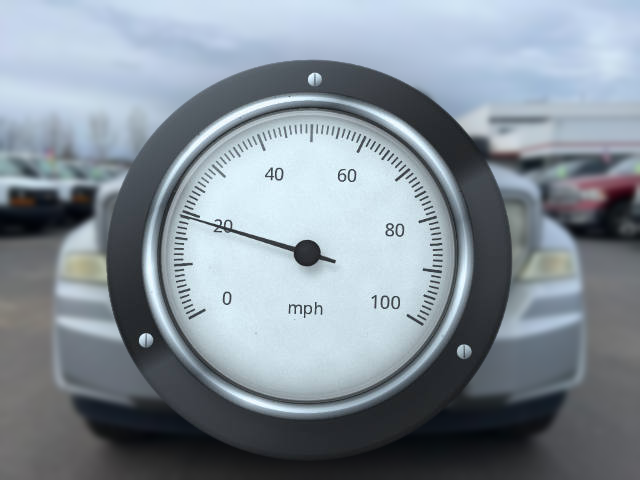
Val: 19 mph
